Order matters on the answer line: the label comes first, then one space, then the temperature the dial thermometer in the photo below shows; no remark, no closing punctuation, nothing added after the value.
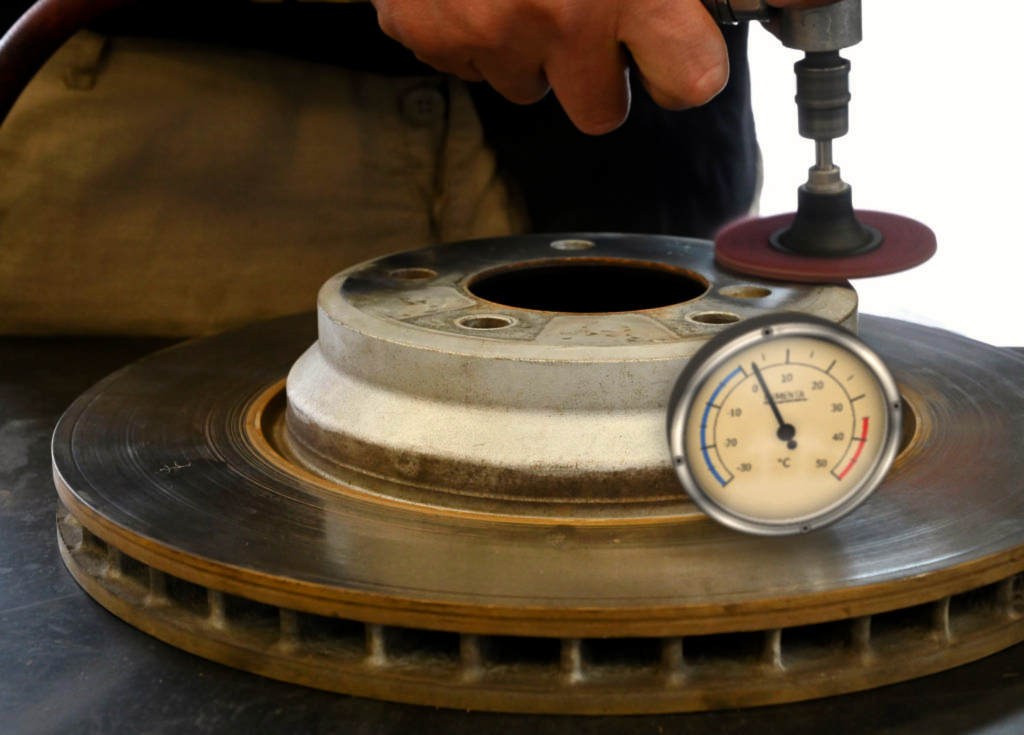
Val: 2.5 °C
